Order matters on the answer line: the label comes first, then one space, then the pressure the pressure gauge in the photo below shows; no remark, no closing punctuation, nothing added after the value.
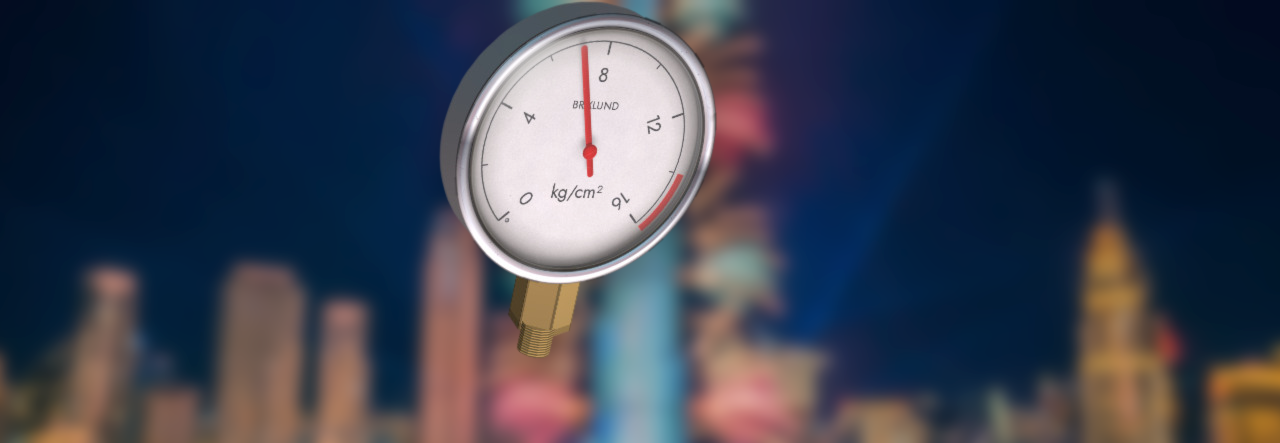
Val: 7 kg/cm²
